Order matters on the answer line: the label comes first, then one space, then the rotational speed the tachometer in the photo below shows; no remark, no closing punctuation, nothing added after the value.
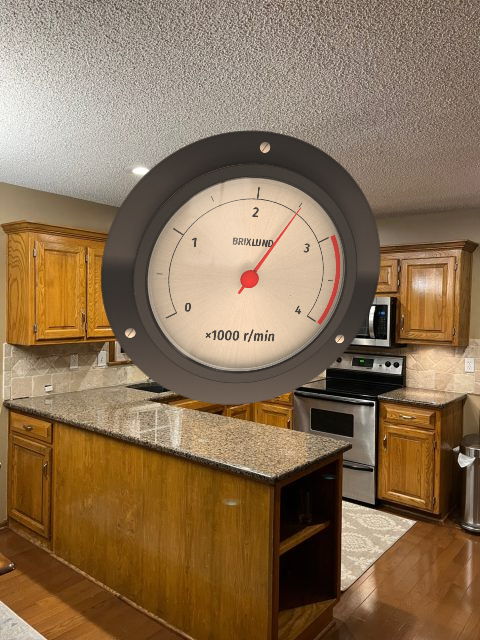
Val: 2500 rpm
